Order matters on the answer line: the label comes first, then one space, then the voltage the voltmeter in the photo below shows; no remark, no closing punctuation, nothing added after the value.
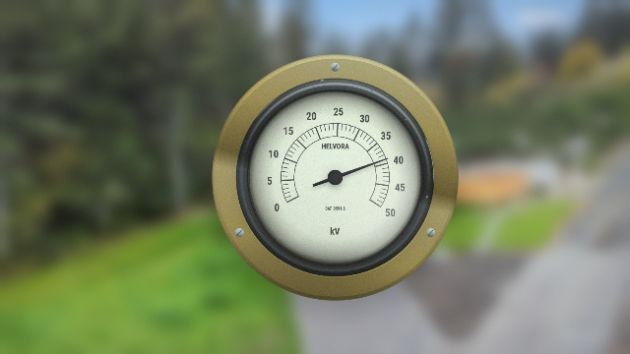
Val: 39 kV
